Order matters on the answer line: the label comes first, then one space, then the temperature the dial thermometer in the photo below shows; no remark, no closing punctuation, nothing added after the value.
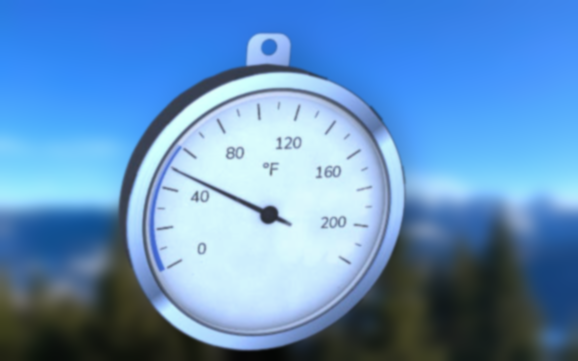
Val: 50 °F
